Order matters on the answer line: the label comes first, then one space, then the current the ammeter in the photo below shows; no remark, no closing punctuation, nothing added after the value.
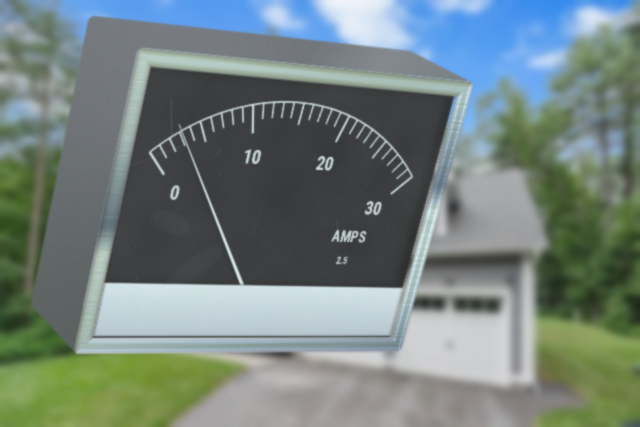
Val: 3 A
